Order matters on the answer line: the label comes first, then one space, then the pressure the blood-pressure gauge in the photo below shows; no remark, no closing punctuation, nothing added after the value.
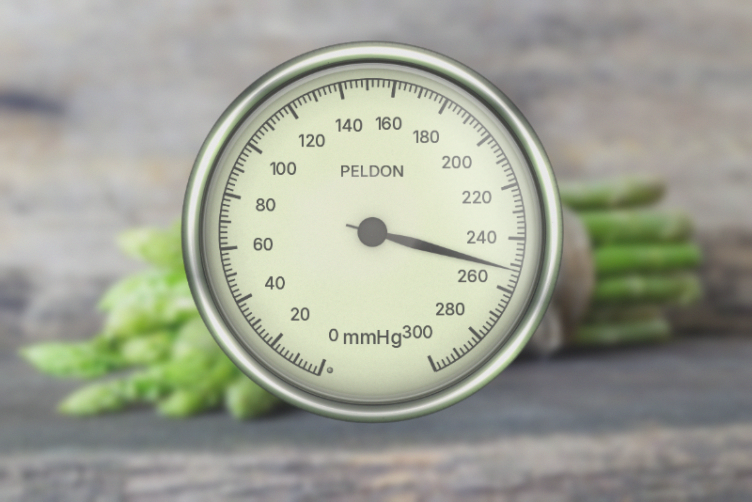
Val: 252 mmHg
